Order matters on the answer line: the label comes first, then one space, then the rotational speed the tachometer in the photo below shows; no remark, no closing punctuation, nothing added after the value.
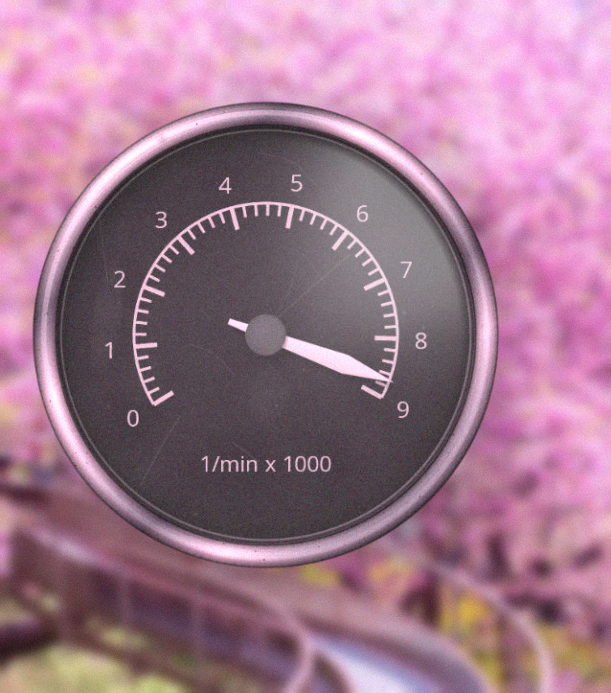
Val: 8700 rpm
